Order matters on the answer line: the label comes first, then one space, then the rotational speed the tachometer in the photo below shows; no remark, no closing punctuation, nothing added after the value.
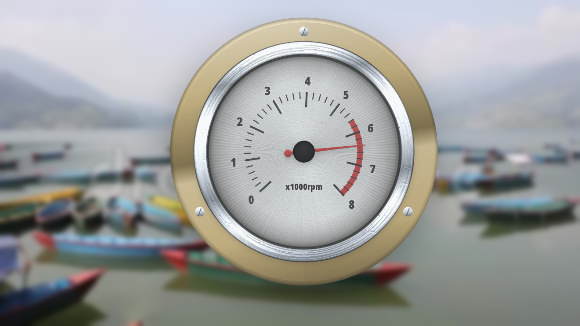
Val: 6400 rpm
